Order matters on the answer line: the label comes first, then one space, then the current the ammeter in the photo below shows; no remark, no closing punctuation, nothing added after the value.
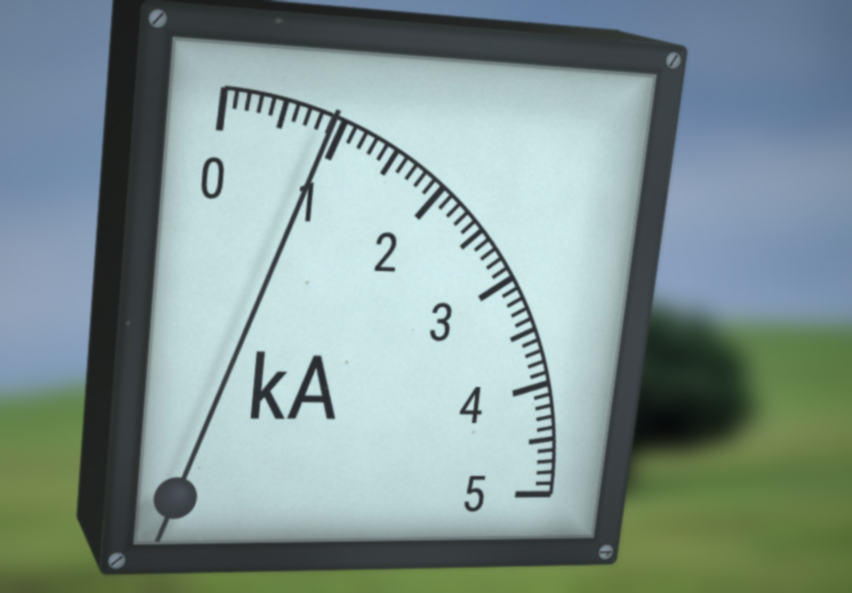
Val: 0.9 kA
